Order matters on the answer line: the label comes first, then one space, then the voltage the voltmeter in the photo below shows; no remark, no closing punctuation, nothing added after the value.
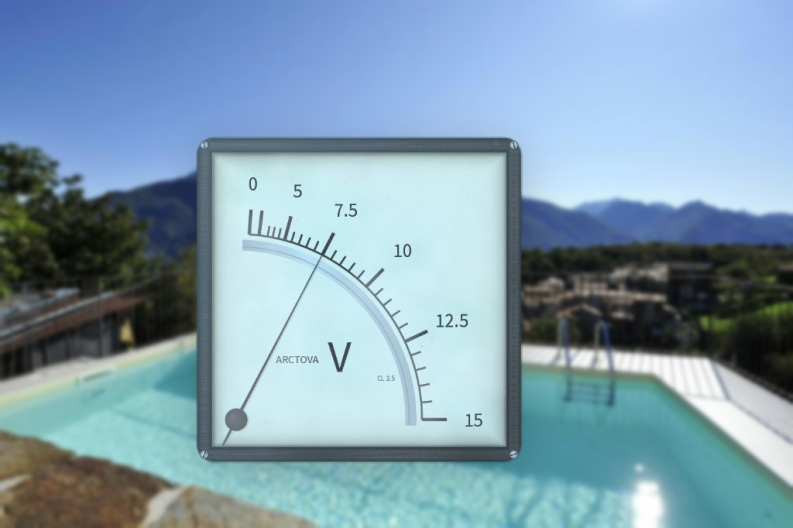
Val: 7.5 V
